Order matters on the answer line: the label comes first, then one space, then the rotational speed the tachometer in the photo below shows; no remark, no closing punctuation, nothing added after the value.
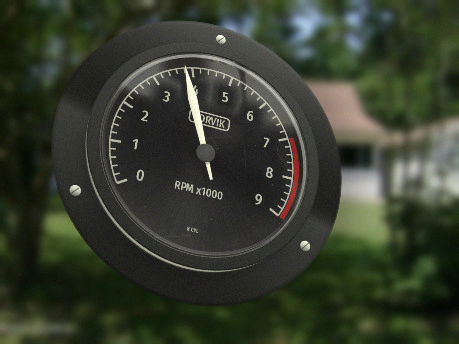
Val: 3800 rpm
